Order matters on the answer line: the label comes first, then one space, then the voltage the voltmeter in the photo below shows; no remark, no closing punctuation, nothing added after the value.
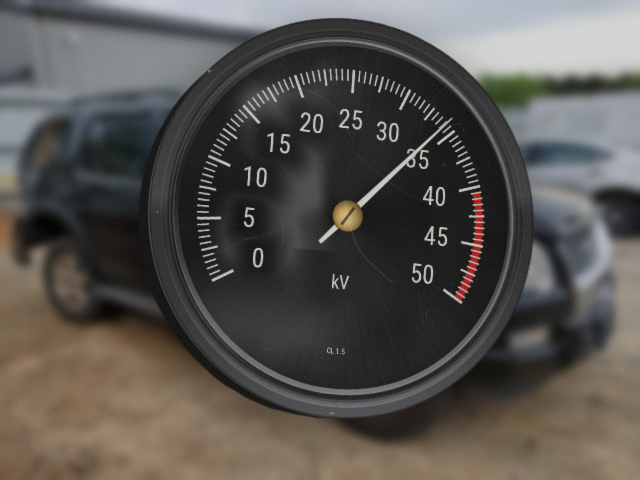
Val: 34 kV
